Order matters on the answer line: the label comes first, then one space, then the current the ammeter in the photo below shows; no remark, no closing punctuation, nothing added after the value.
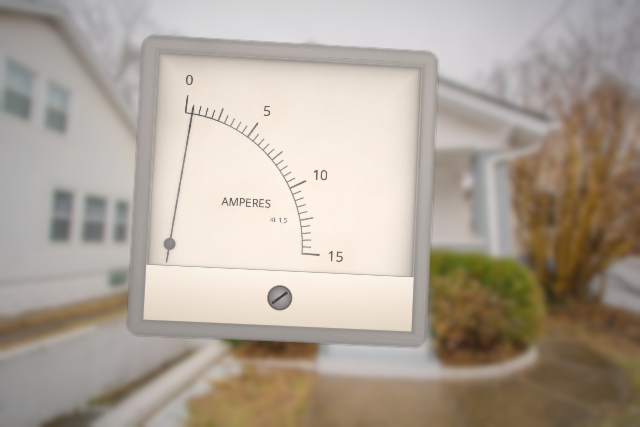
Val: 0.5 A
